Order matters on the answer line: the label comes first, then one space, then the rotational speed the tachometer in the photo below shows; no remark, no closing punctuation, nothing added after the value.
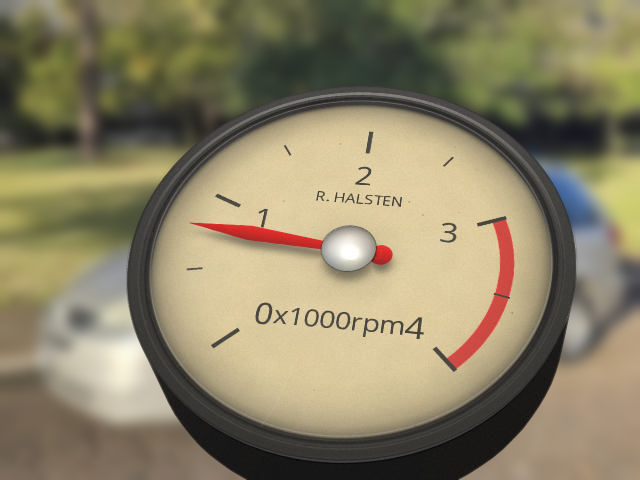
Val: 750 rpm
